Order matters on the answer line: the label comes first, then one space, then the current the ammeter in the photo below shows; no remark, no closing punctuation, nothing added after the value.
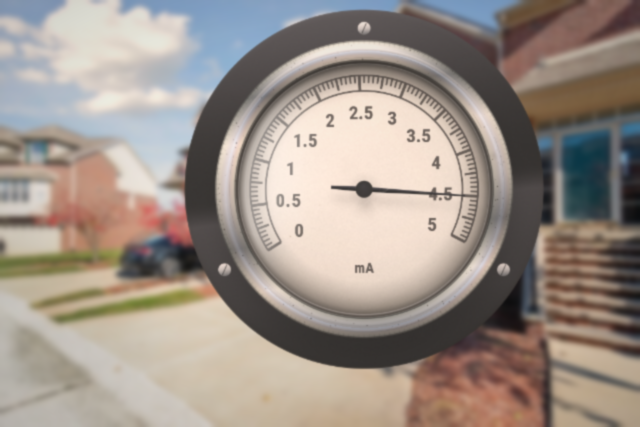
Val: 4.5 mA
